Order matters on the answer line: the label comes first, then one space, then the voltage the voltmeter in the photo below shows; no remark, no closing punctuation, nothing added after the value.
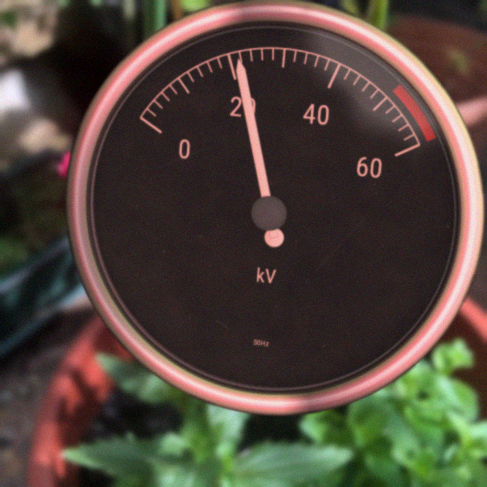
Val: 22 kV
